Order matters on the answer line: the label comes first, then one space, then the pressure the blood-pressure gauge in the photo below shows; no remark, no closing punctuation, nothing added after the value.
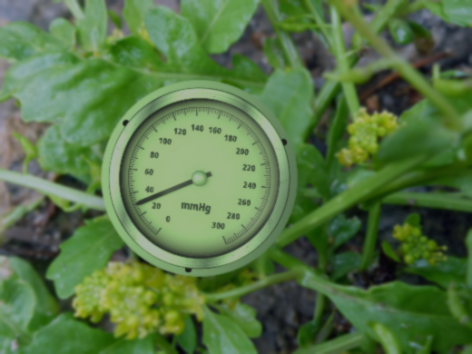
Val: 30 mmHg
